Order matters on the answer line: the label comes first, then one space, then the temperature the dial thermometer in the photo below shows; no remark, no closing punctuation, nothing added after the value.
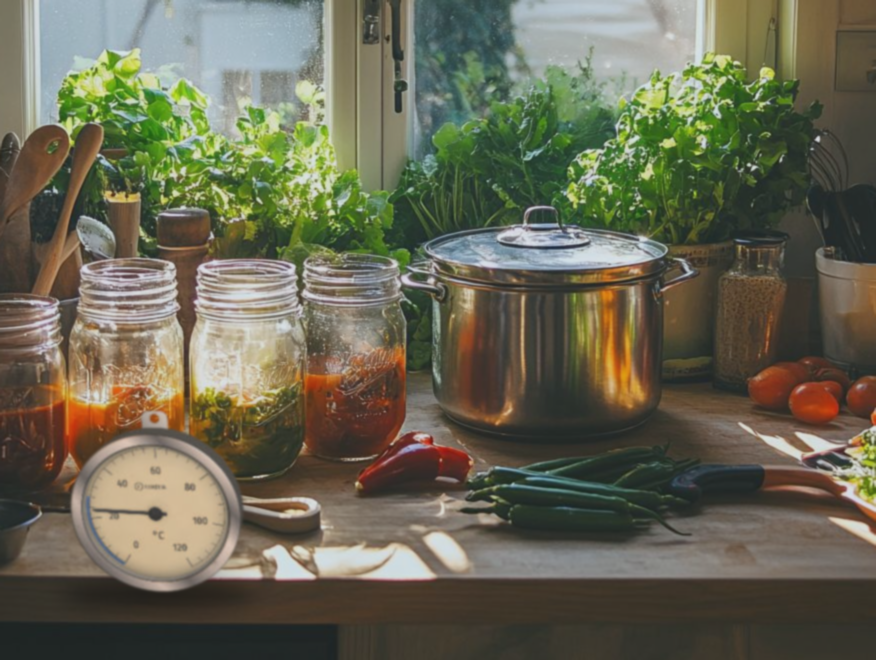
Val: 24 °C
